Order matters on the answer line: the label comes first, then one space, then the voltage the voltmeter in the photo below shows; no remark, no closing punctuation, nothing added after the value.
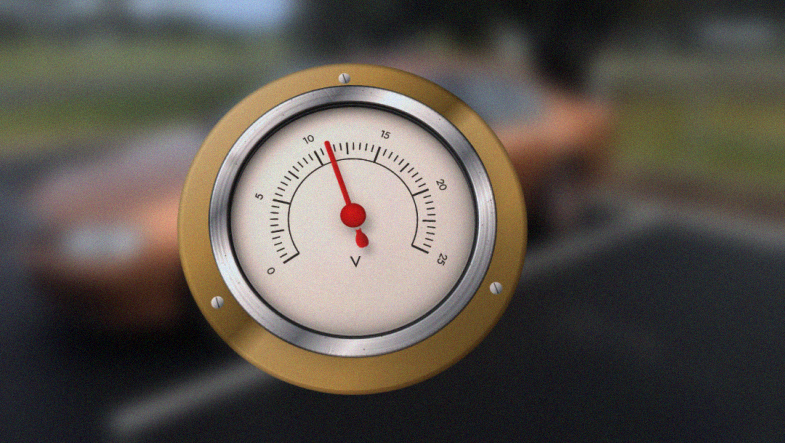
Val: 11 V
